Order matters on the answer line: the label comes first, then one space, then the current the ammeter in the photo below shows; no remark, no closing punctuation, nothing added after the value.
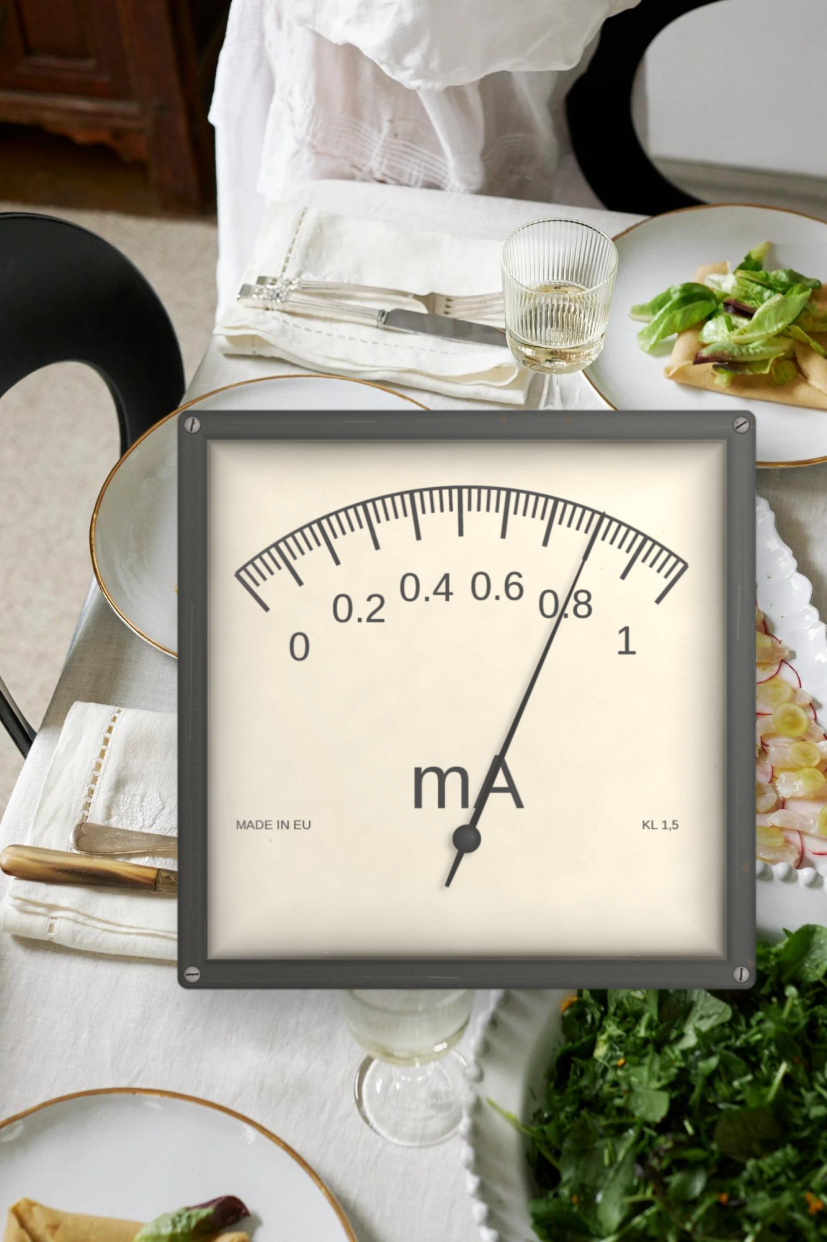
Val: 0.8 mA
